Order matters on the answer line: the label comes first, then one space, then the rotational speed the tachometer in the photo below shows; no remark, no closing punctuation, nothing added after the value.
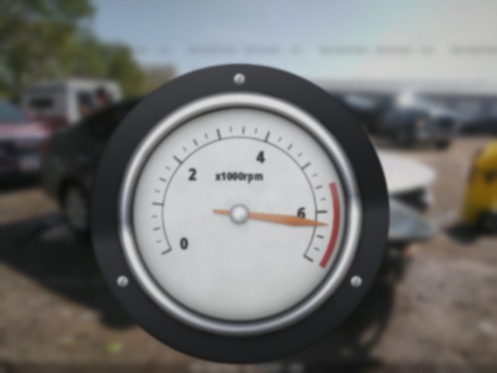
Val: 6250 rpm
